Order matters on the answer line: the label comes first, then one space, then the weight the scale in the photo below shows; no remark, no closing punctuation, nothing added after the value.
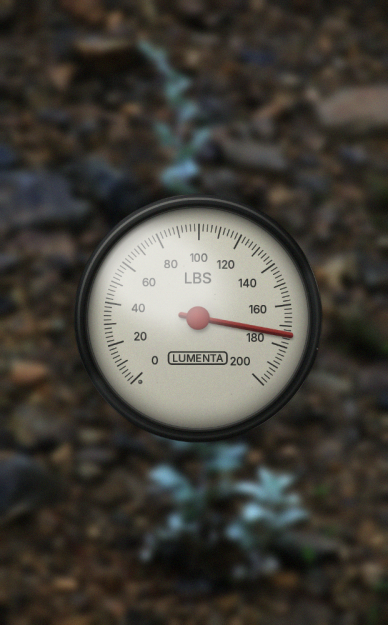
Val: 174 lb
